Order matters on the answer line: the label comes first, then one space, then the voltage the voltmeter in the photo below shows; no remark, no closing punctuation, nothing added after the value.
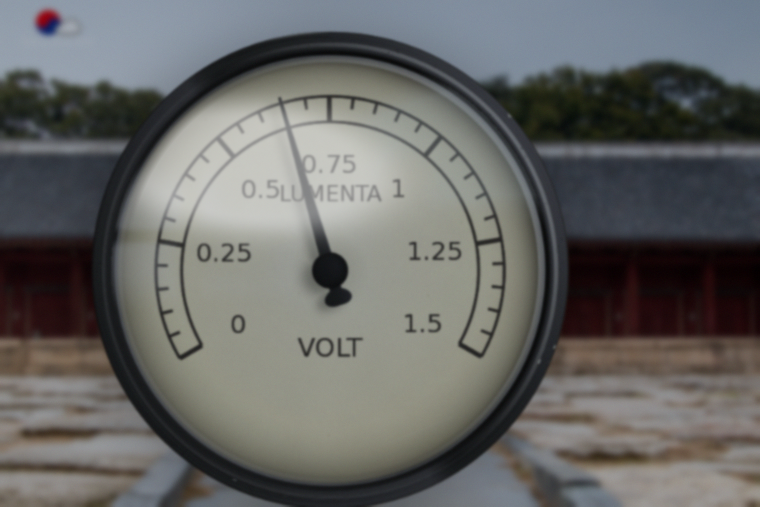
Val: 0.65 V
